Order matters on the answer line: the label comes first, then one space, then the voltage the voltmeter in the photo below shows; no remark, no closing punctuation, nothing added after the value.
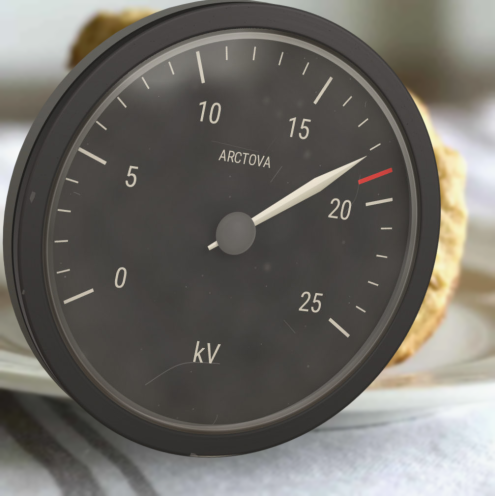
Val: 18 kV
